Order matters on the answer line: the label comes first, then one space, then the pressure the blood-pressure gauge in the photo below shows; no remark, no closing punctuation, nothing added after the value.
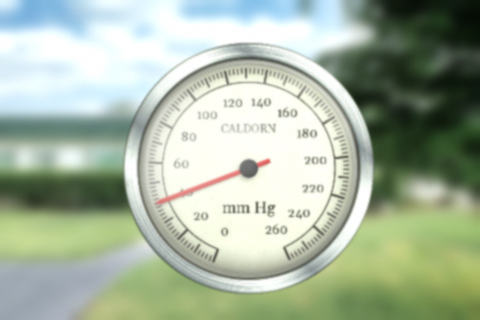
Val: 40 mmHg
